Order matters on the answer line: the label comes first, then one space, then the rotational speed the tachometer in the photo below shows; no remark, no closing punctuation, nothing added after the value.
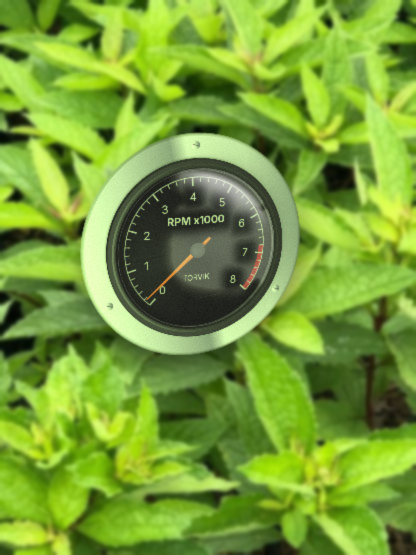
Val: 200 rpm
